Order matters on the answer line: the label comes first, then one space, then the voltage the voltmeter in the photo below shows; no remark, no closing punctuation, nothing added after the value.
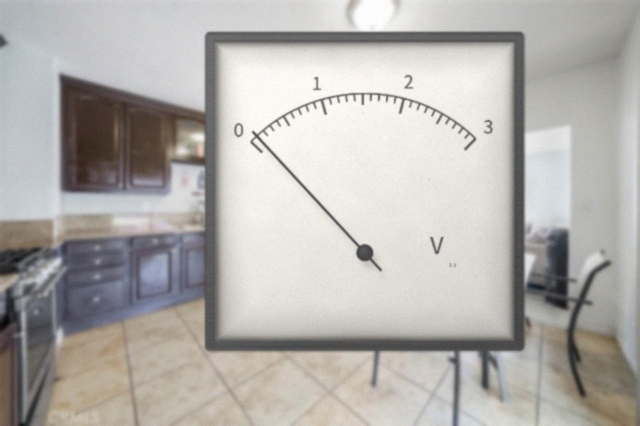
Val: 0.1 V
